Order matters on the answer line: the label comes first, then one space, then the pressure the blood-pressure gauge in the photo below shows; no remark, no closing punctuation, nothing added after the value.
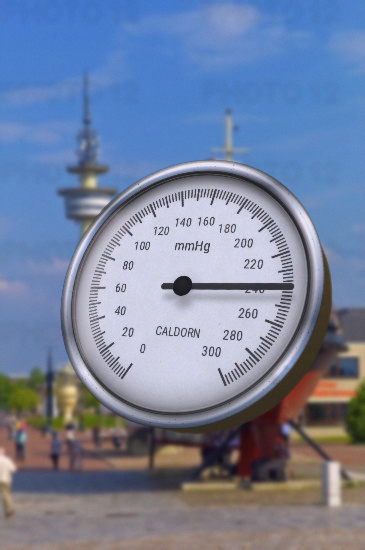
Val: 240 mmHg
